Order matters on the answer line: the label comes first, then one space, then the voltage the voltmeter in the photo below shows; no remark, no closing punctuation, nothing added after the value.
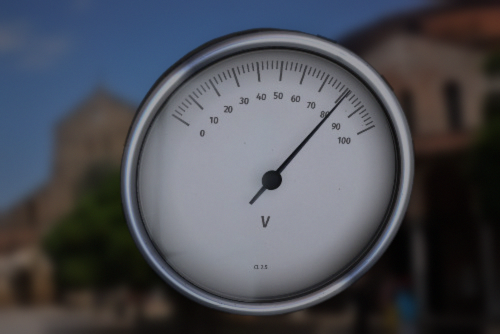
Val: 80 V
